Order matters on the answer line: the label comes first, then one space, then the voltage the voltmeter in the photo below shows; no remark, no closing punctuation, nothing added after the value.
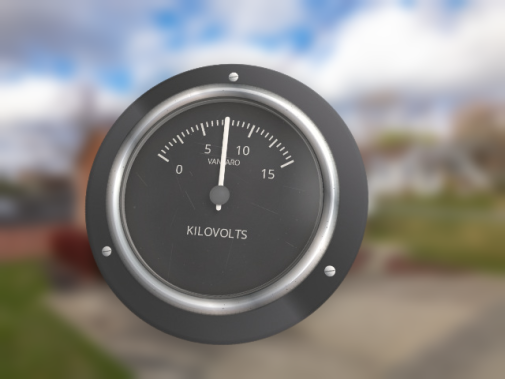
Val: 7.5 kV
